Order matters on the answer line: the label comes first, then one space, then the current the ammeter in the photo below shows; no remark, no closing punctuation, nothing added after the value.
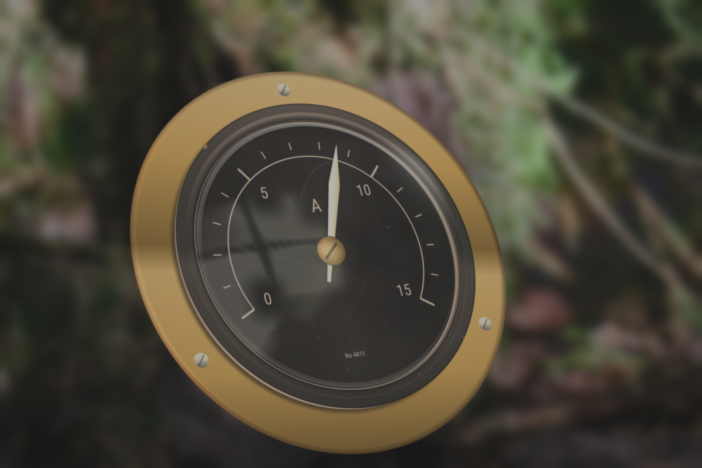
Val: 8.5 A
